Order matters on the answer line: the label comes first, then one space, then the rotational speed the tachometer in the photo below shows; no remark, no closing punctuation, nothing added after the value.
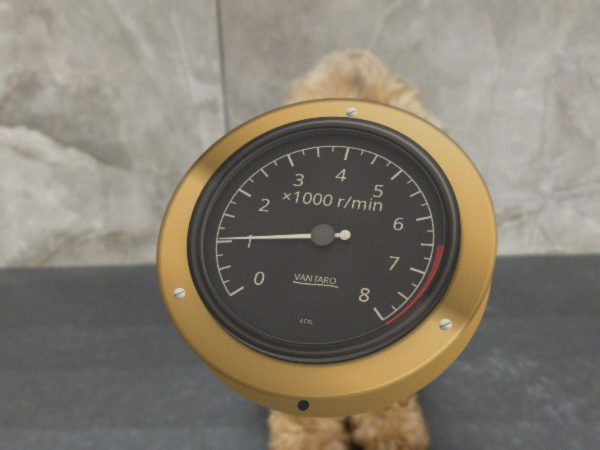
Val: 1000 rpm
